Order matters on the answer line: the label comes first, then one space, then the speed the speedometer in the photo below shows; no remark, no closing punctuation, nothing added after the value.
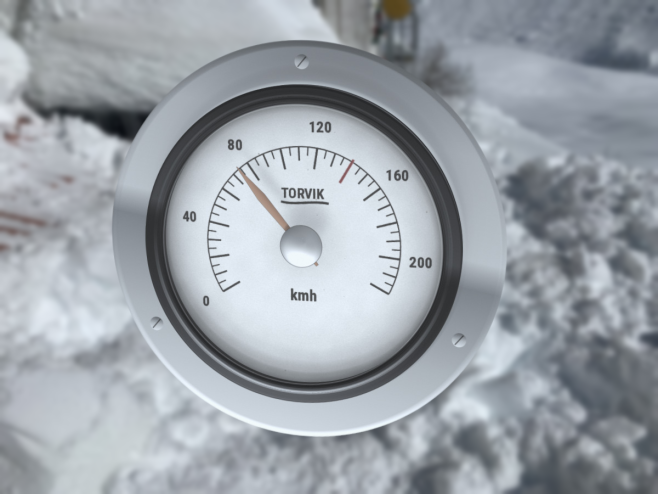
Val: 75 km/h
